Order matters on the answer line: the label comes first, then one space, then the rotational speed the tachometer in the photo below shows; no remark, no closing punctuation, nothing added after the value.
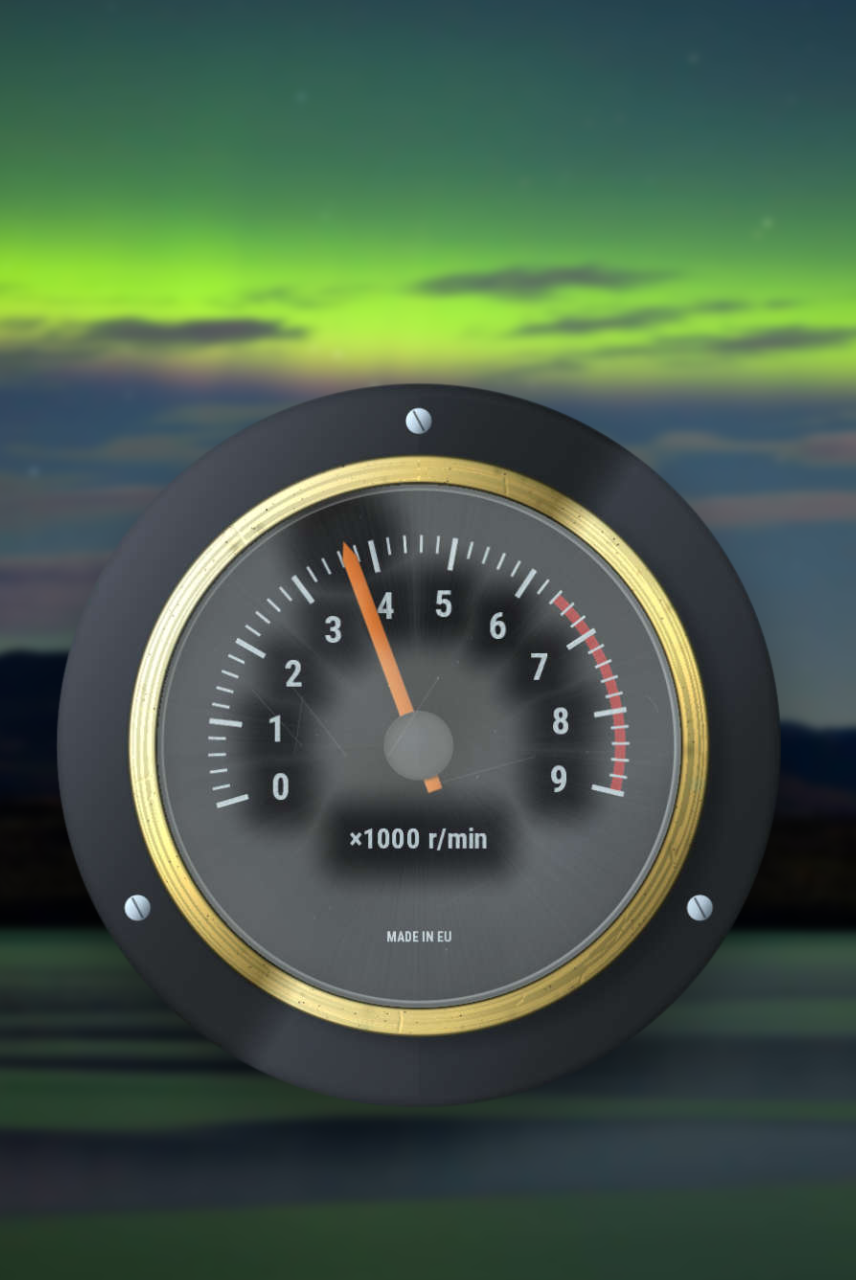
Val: 3700 rpm
